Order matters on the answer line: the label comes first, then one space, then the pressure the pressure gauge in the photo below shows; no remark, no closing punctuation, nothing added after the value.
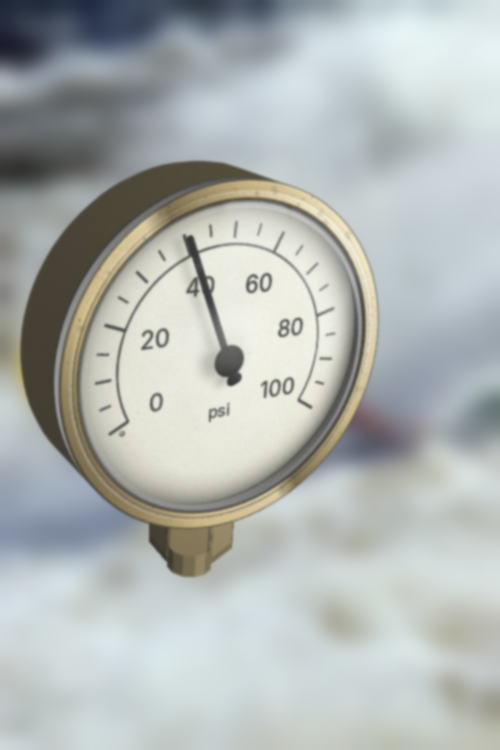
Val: 40 psi
